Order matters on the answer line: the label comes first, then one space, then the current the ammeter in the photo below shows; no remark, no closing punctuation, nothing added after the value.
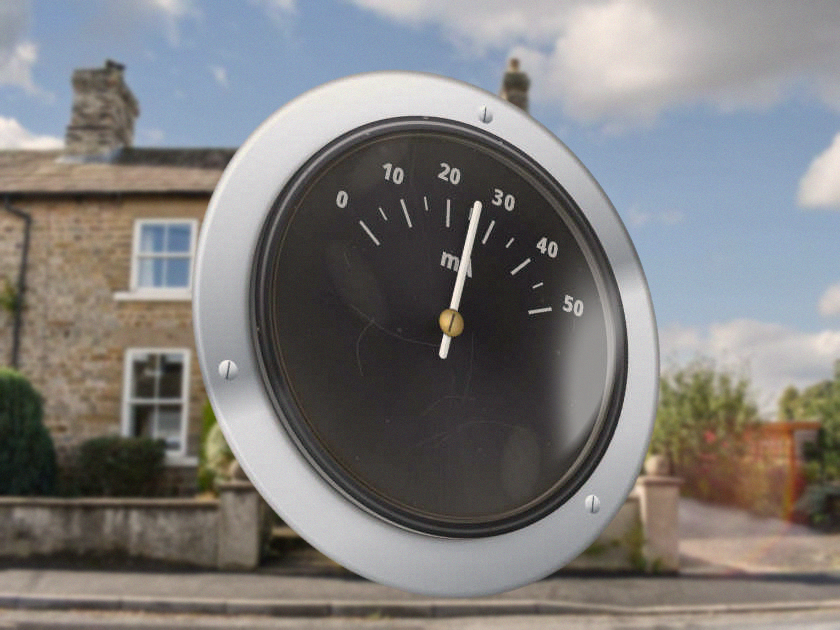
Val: 25 mA
